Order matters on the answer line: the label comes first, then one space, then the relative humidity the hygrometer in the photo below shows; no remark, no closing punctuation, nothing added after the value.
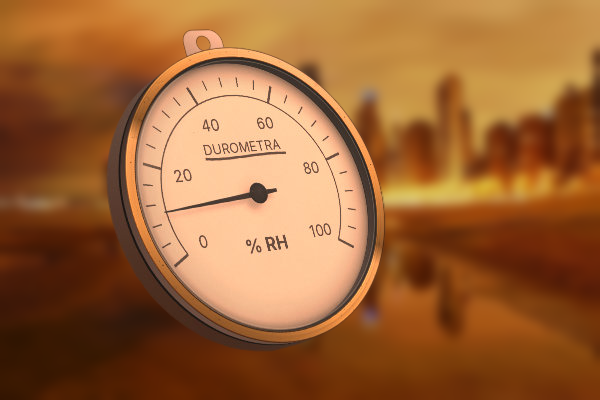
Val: 10 %
